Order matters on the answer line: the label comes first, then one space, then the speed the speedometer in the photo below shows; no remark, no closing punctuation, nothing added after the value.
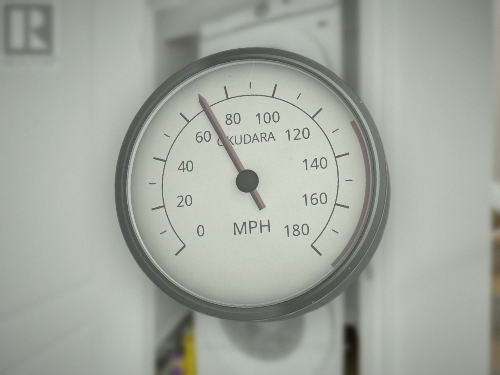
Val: 70 mph
